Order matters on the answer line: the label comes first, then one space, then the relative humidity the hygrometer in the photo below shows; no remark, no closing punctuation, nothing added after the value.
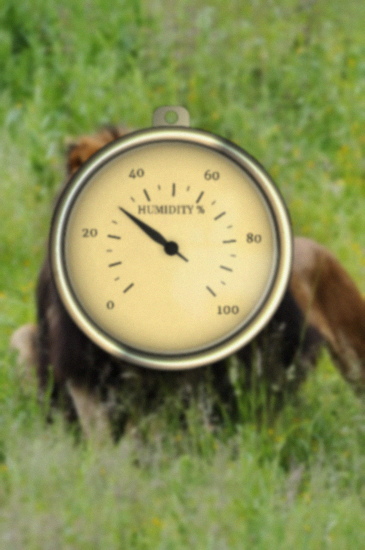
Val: 30 %
